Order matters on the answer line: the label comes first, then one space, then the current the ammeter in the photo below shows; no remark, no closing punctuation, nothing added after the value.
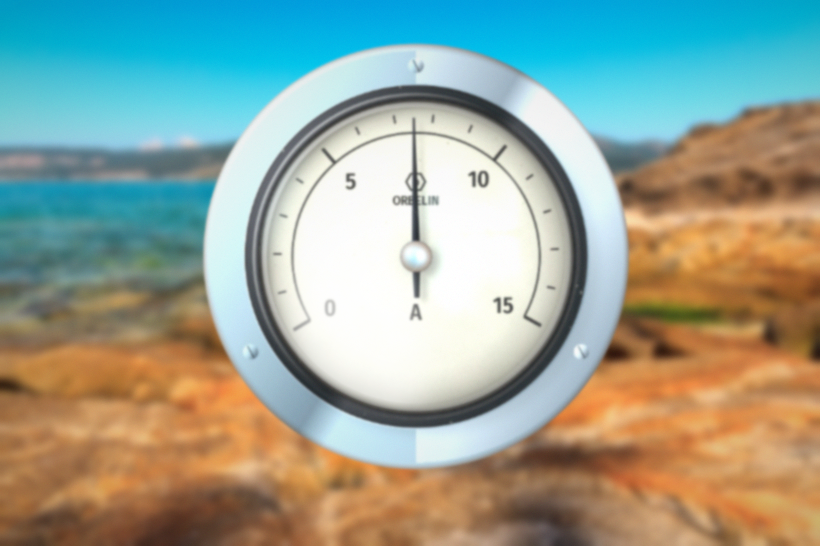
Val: 7.5 A
